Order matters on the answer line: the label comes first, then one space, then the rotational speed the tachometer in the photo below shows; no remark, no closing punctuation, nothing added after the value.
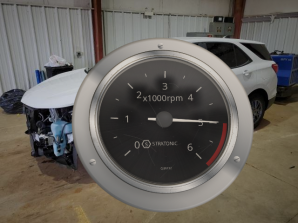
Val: 5000 rpm
